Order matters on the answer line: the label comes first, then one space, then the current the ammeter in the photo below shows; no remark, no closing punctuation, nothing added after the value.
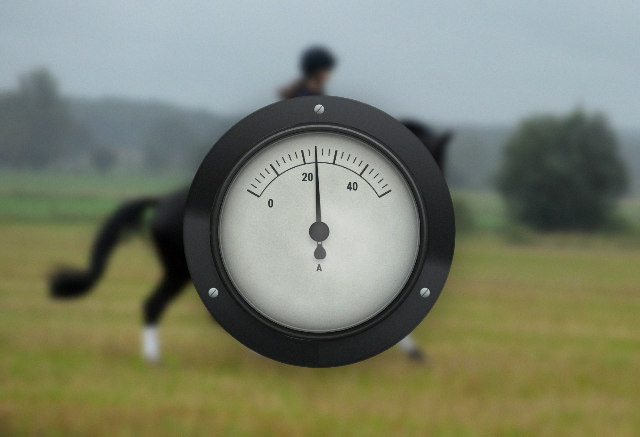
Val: 24 A
